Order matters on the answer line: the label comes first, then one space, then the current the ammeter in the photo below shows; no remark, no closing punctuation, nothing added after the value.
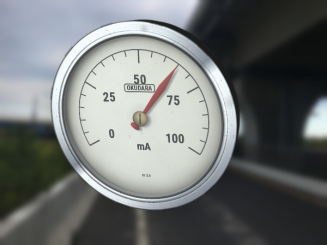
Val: 65 mA
